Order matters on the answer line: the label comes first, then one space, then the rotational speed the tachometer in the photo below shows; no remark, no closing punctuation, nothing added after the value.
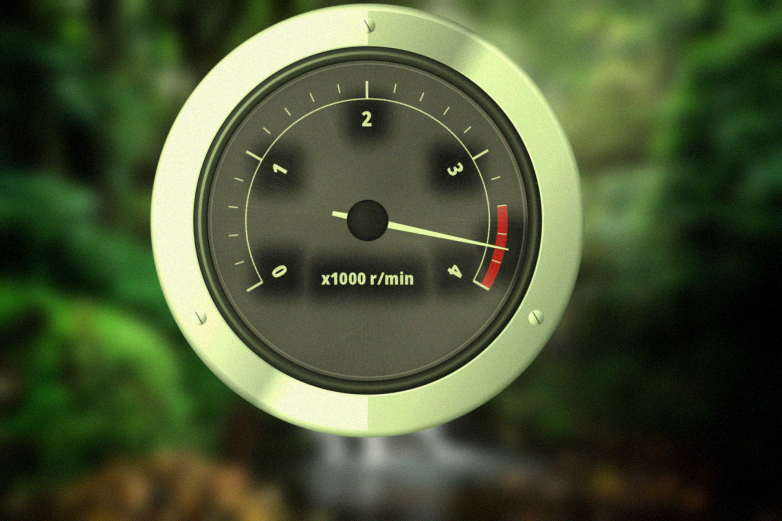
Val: 3700 rpm
